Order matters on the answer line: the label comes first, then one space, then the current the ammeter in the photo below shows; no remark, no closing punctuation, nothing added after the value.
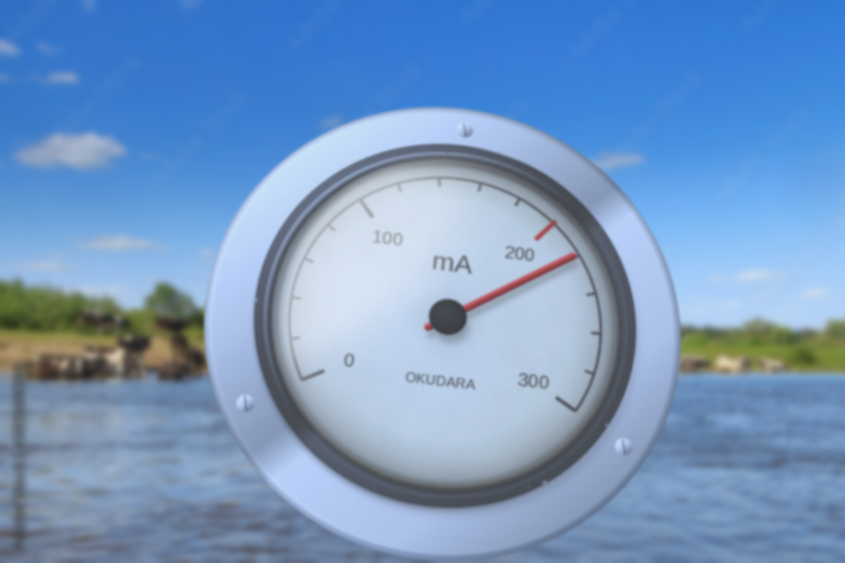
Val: 220 mA
